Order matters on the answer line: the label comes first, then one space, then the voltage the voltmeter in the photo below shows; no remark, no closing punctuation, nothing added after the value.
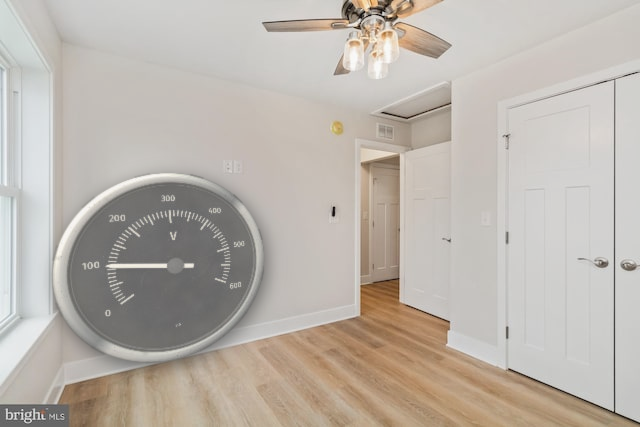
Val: 100 V
